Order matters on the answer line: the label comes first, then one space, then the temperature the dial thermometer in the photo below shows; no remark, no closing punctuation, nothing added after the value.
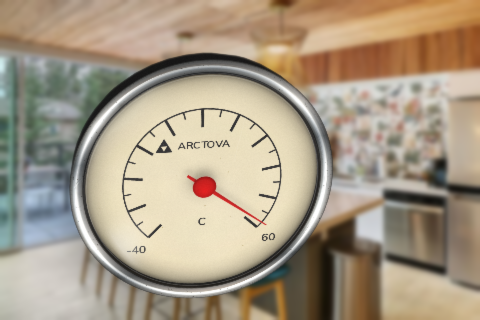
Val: 57.5 °C
